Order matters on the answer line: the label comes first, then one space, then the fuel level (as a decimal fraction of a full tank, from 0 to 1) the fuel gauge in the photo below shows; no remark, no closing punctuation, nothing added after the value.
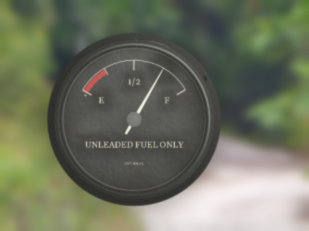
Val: 0.75
